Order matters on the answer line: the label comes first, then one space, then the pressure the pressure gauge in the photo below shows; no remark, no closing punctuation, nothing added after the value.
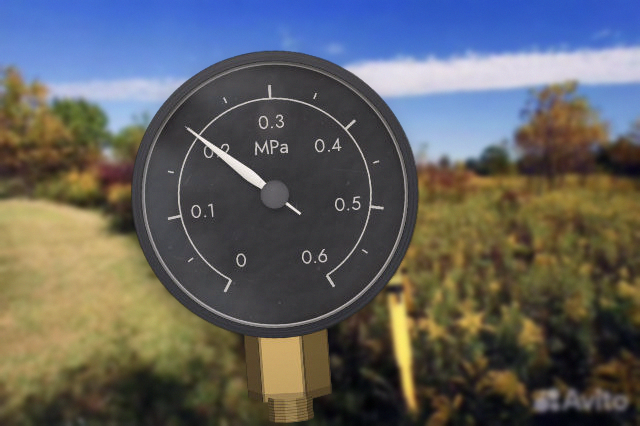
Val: 0.2 MPa
